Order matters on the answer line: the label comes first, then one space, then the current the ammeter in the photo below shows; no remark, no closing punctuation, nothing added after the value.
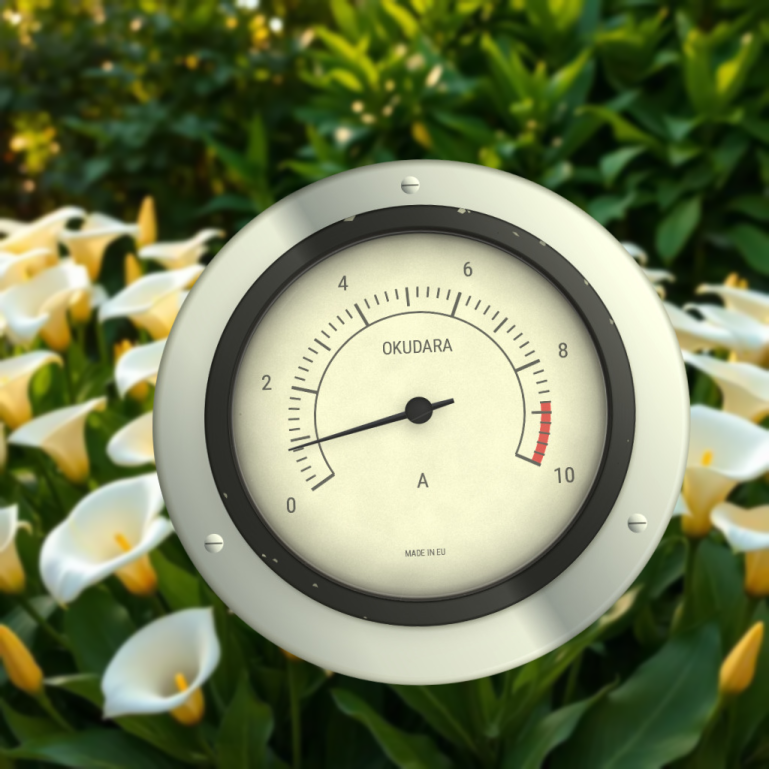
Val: 0.8 A
